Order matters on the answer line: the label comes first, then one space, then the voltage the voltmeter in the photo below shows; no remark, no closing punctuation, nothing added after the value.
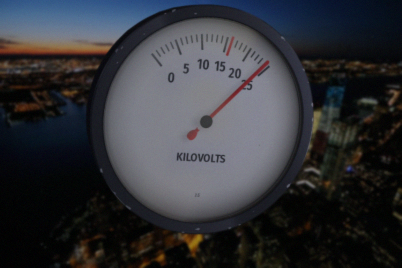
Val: 24 kV
